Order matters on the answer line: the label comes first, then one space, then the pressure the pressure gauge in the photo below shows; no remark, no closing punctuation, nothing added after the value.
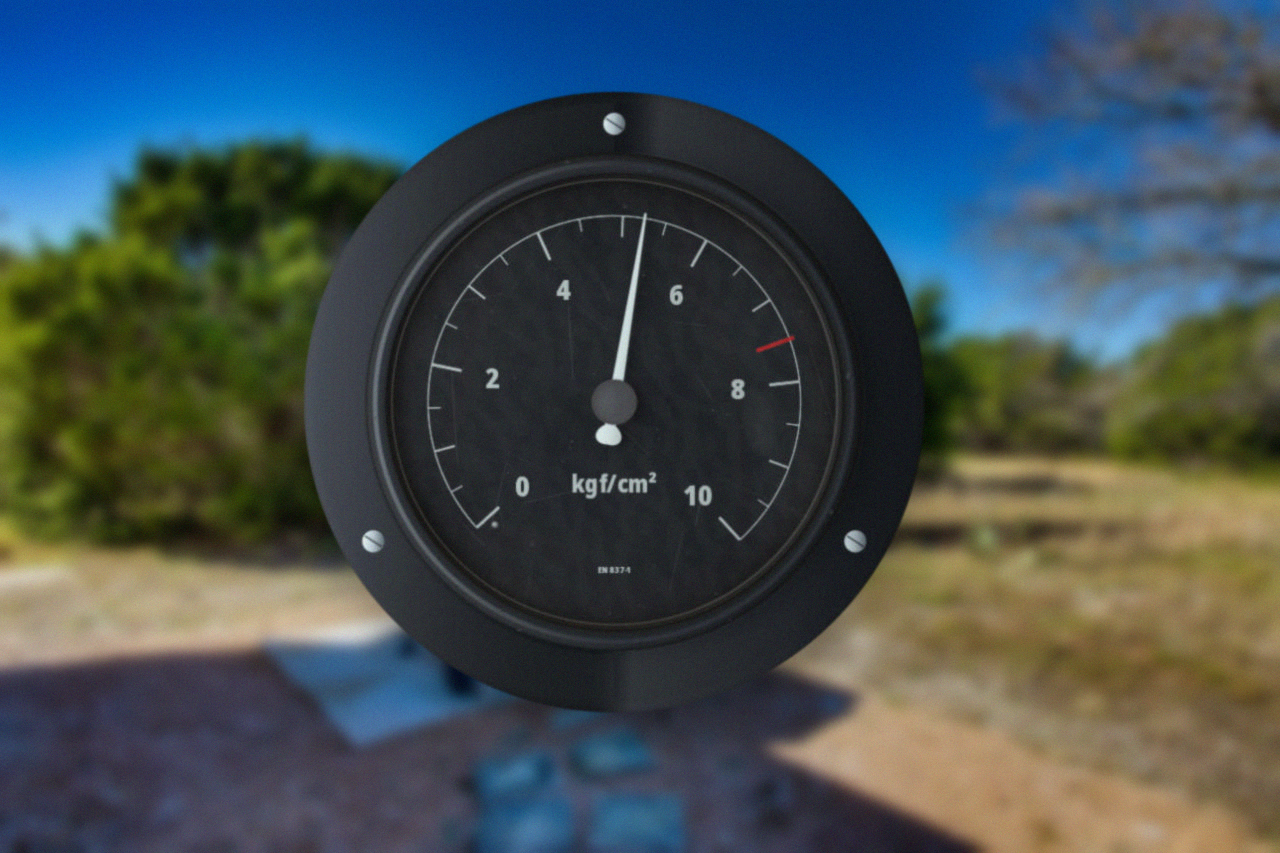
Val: 5.25 kg/cm²
